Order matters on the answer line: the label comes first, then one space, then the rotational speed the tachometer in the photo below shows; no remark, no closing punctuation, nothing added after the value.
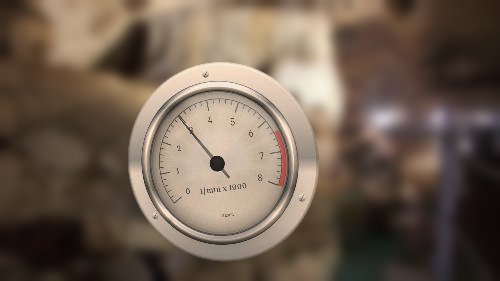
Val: 3000 rpm
